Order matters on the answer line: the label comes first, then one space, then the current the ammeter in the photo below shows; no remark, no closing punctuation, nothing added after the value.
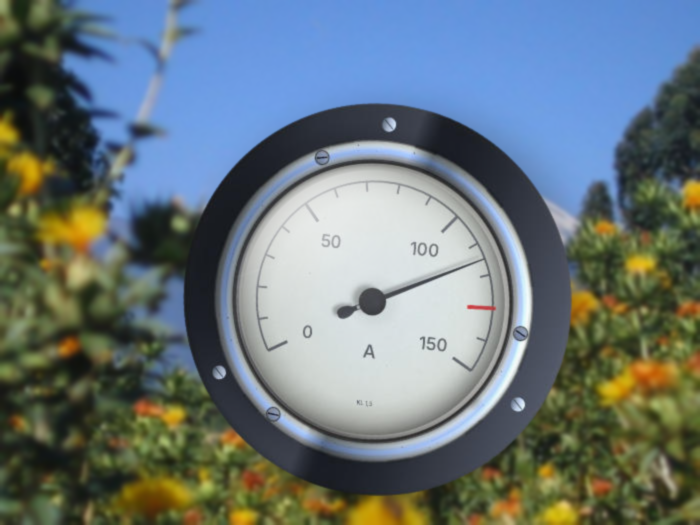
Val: 115 A
